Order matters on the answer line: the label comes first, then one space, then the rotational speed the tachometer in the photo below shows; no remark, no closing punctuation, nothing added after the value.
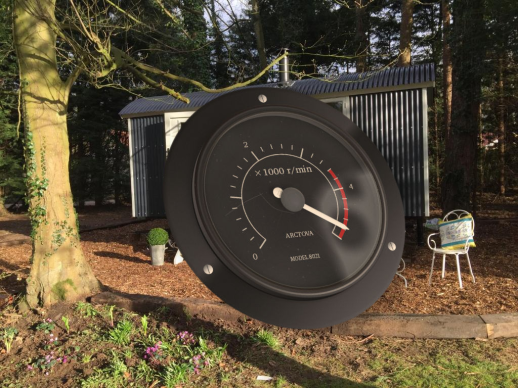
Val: 4800 rpm
